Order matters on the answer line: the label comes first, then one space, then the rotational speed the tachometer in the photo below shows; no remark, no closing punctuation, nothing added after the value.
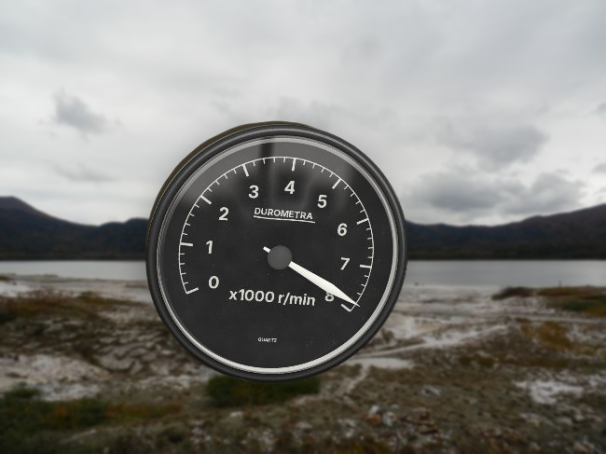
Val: 7800 rpm
